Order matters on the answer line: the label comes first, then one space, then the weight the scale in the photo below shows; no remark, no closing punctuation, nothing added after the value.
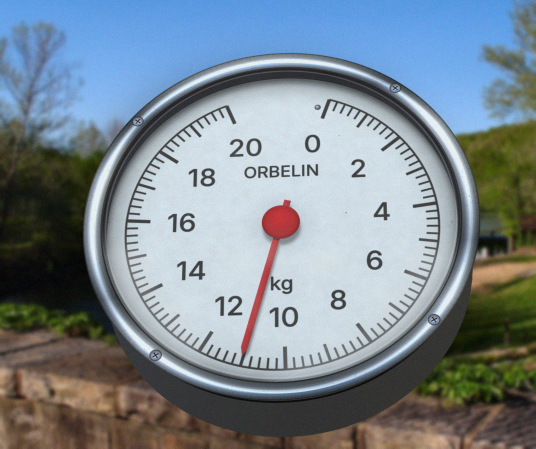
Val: 11 kg
